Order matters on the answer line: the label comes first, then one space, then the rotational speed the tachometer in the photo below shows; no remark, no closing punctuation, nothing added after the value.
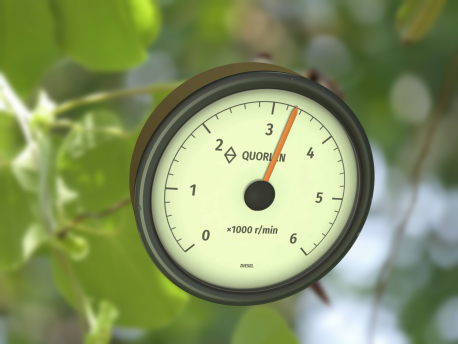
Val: 3300 rpm
